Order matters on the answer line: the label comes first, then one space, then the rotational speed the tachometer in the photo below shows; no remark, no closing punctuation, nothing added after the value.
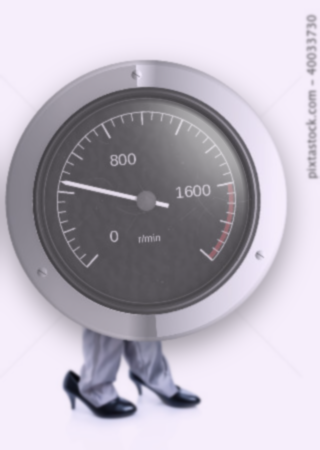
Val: 450 rpm
